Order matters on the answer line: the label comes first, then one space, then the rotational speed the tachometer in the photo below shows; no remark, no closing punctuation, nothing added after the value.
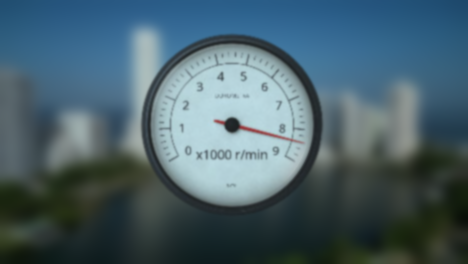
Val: 8400 rpm
